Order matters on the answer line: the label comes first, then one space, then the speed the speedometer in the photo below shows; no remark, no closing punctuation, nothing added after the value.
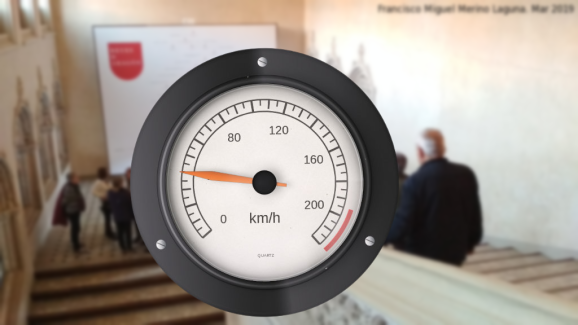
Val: 40 km/h
